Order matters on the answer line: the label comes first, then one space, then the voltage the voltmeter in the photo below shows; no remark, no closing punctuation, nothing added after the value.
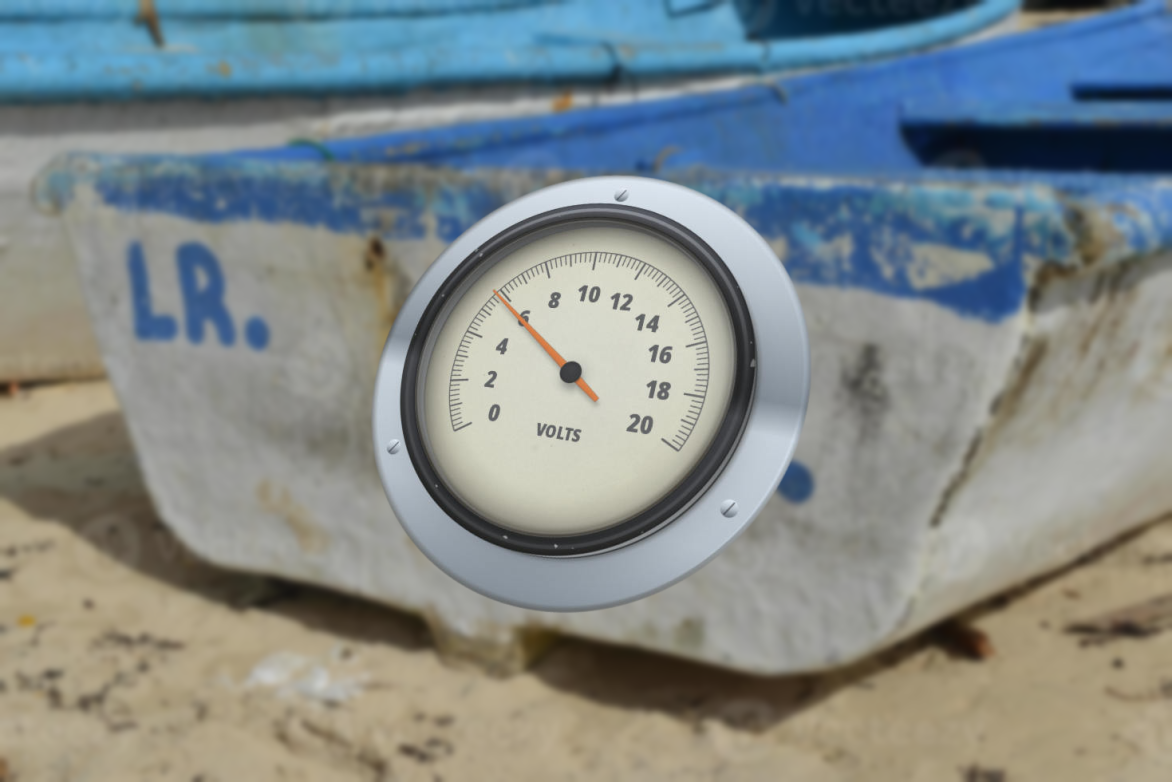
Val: 5.8 V
